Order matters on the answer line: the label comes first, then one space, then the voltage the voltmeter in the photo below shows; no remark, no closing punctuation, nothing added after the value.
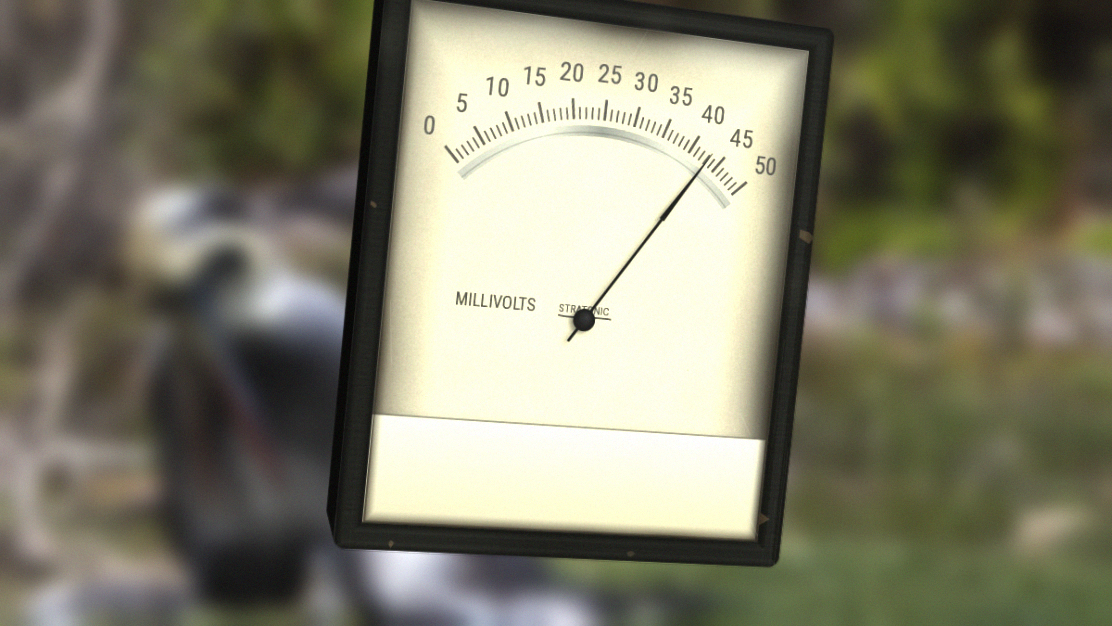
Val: 43 mV
